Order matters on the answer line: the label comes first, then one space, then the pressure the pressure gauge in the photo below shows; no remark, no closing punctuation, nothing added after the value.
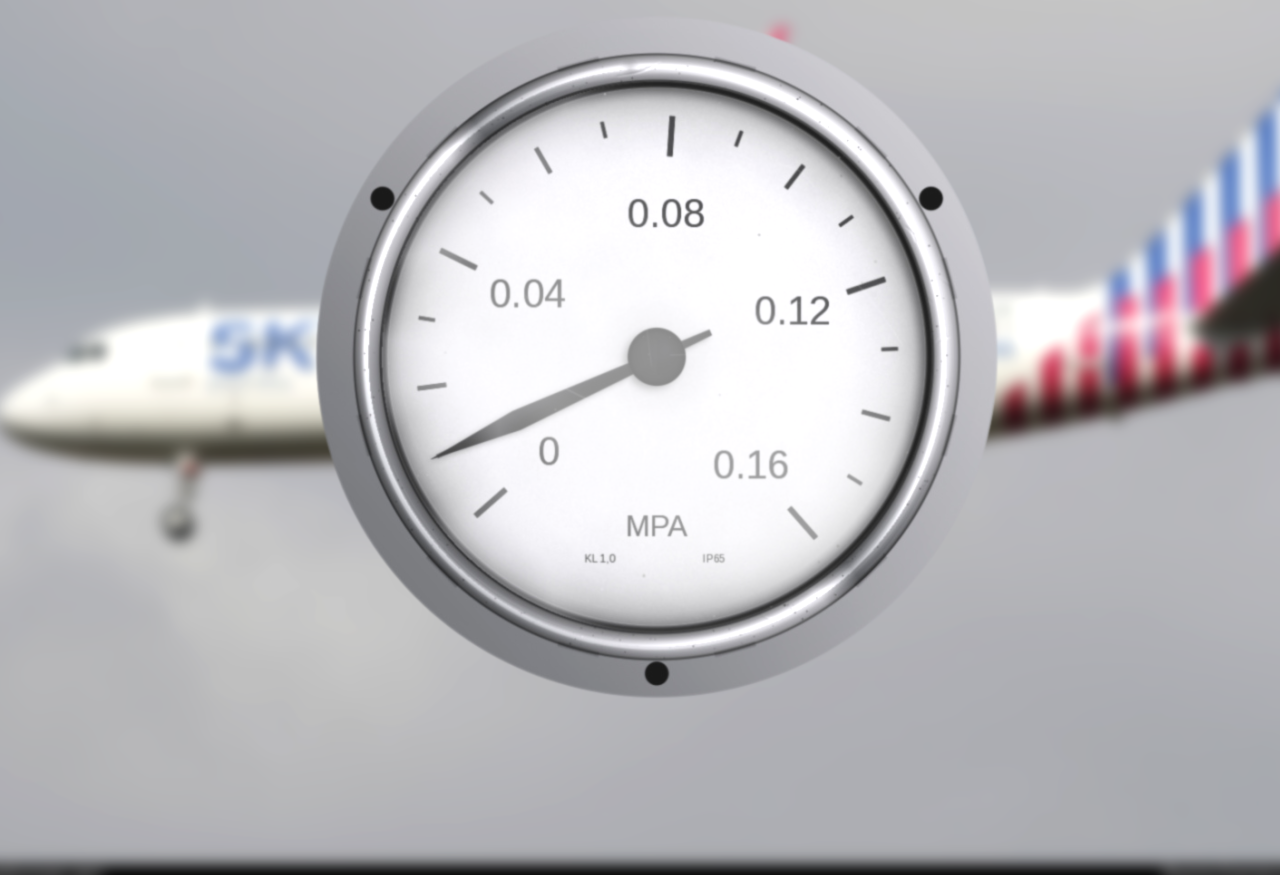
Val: 0.01 MPa
